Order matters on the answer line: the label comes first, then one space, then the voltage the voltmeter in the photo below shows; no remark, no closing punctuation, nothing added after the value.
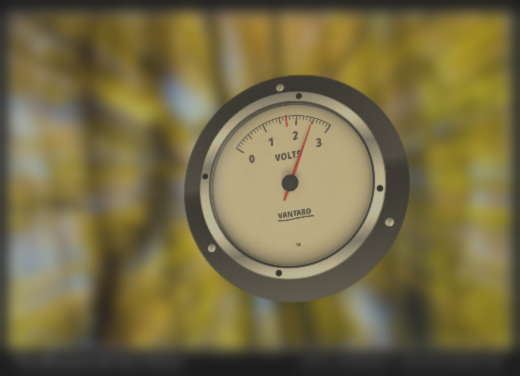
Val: 2.5 V
